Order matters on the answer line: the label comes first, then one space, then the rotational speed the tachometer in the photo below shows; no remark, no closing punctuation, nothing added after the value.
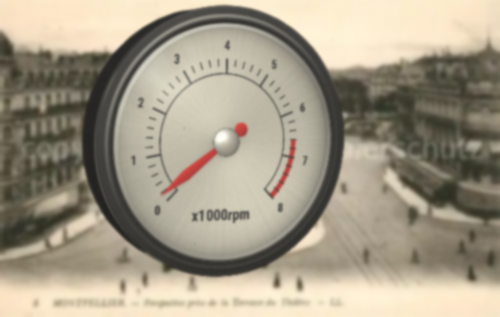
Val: 200 rpm
